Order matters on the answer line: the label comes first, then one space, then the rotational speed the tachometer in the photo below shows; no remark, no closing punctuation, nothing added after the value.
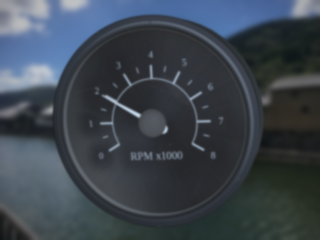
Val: 2000 rpm
